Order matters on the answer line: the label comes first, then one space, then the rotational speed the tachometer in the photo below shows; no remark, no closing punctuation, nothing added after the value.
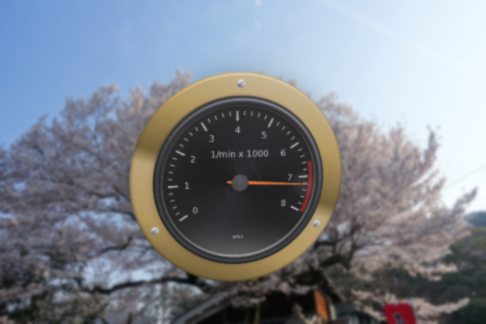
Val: 7200 rpm
